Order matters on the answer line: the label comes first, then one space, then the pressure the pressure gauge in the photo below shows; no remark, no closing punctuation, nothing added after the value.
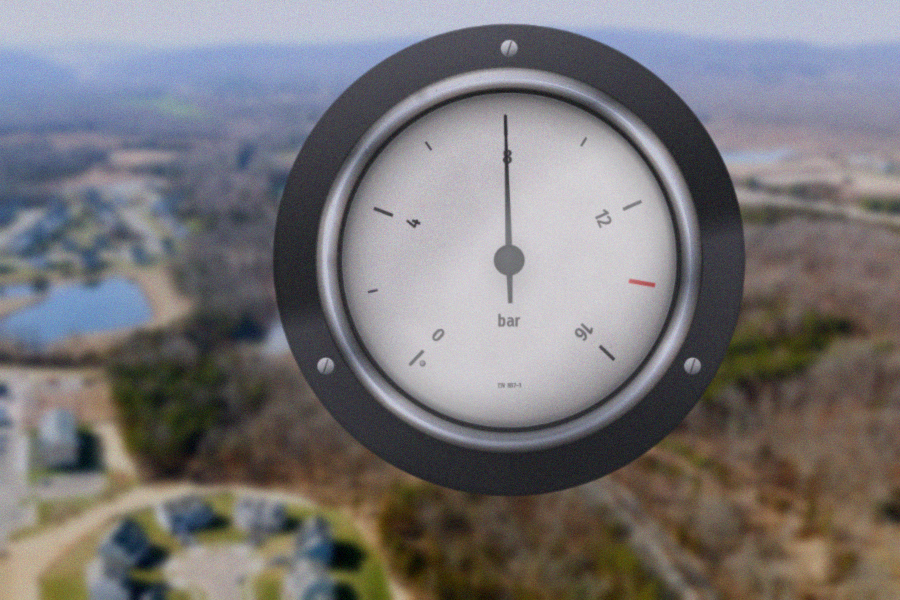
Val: 8 bar
